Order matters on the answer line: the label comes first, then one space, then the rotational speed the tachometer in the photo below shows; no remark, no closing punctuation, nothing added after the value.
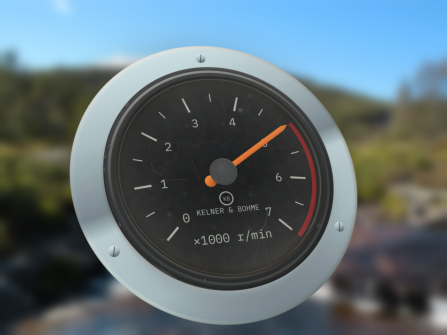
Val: 5000 rpm
